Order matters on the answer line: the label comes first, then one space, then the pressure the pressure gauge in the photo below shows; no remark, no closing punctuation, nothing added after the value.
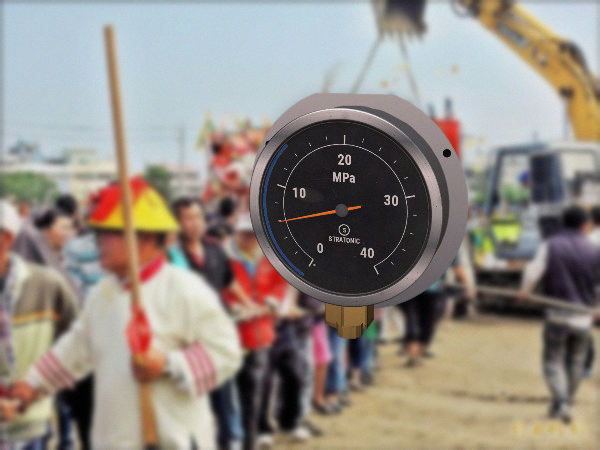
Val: 6 MPa
